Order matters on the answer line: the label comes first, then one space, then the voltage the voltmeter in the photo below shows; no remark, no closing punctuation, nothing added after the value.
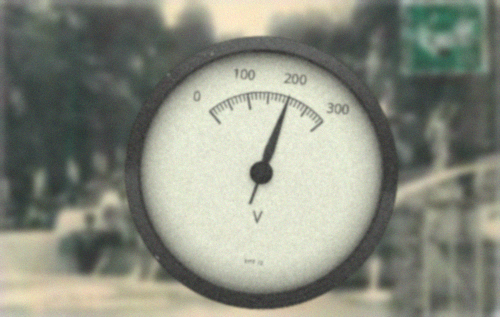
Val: 200 V
